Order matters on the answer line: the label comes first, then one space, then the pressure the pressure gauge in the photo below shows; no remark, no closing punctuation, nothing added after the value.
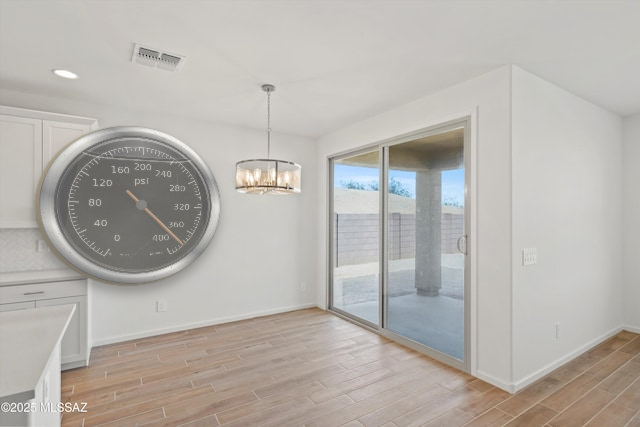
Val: 380 psi
